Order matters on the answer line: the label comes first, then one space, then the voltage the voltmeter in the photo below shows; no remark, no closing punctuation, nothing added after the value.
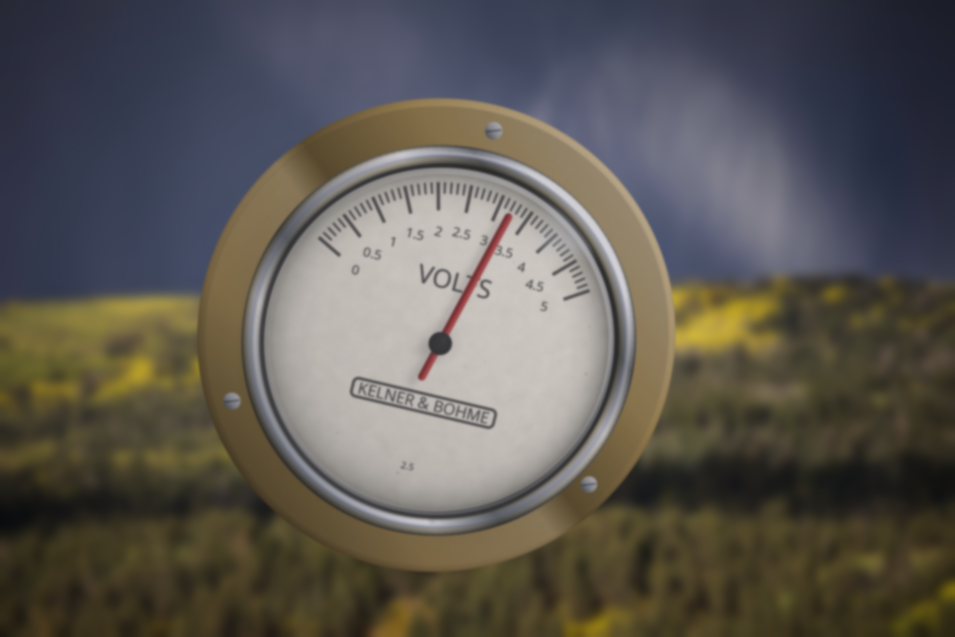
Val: 3.2 V
